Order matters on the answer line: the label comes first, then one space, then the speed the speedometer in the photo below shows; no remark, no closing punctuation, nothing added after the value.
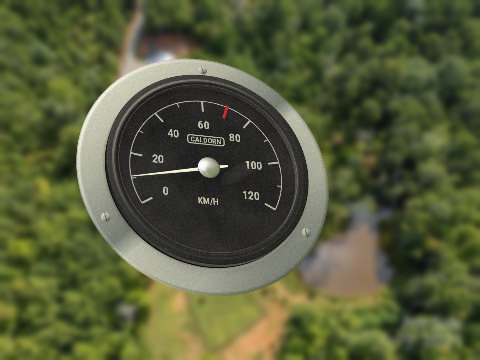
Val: 10 km/h
